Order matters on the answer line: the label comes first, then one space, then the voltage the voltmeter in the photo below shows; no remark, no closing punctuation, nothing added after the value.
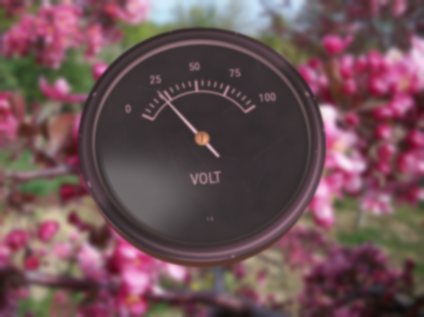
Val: 20 V
